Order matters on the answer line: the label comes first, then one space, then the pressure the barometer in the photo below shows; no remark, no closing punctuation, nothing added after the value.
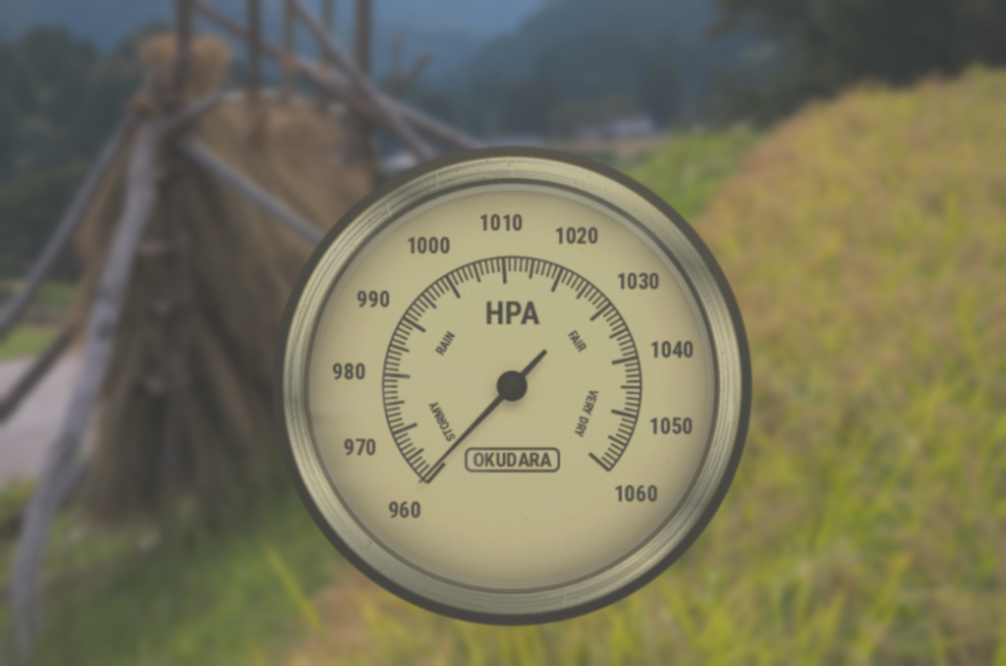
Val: 961 hPa
